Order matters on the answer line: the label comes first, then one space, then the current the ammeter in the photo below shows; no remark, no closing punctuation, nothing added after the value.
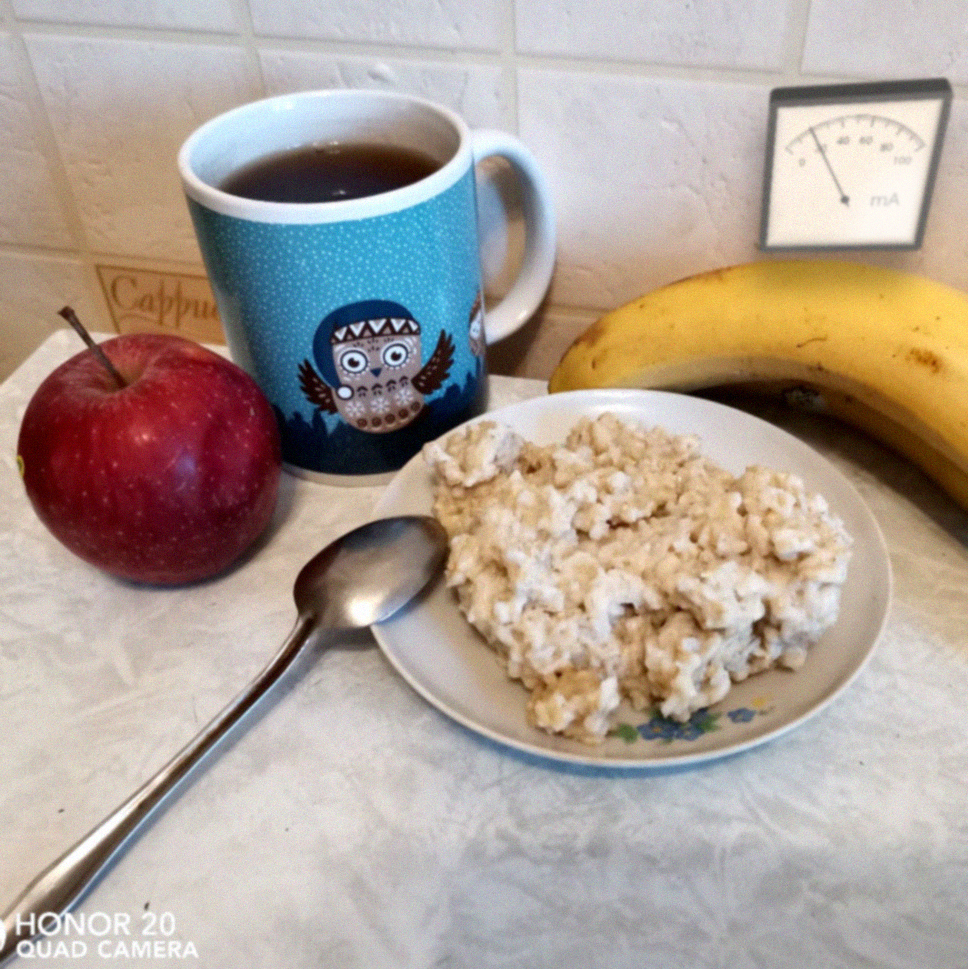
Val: 20 mA
